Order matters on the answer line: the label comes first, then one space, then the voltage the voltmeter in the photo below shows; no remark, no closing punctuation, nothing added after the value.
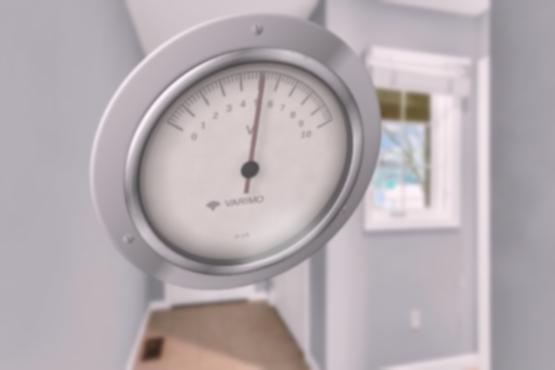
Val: 5 V
